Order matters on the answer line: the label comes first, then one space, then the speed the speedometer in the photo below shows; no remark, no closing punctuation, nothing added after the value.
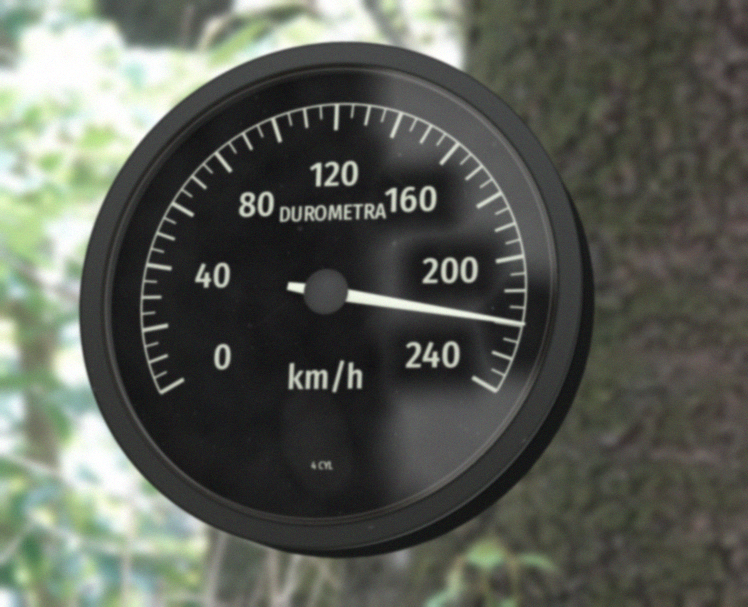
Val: 220 km/h
